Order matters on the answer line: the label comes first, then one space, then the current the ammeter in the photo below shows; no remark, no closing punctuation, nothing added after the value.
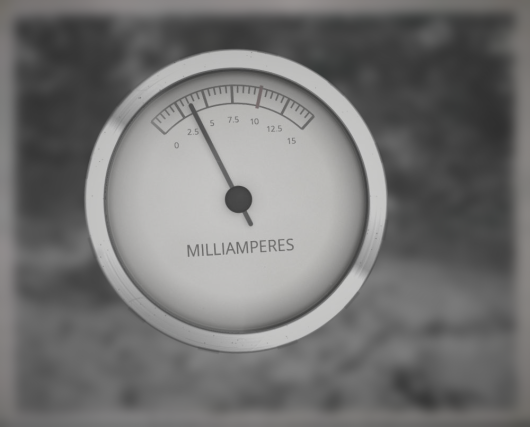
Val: 3.5 mA
